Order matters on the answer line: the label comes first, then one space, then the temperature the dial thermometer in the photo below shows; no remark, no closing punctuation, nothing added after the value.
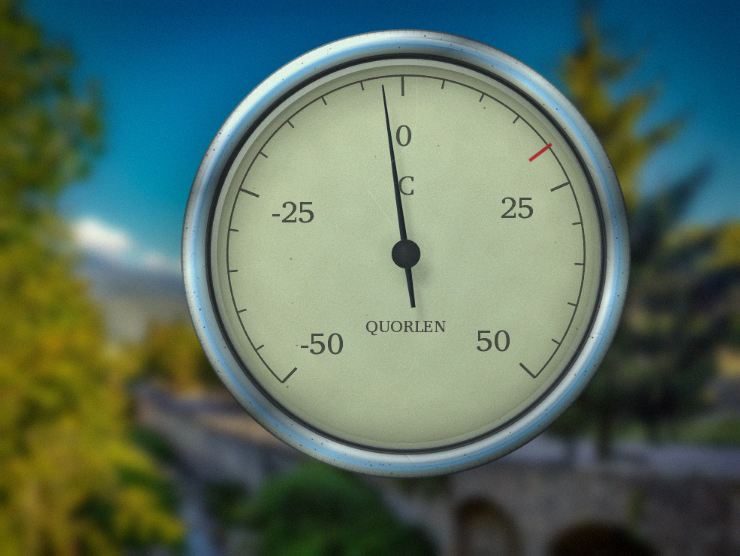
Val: -2.5 °C
